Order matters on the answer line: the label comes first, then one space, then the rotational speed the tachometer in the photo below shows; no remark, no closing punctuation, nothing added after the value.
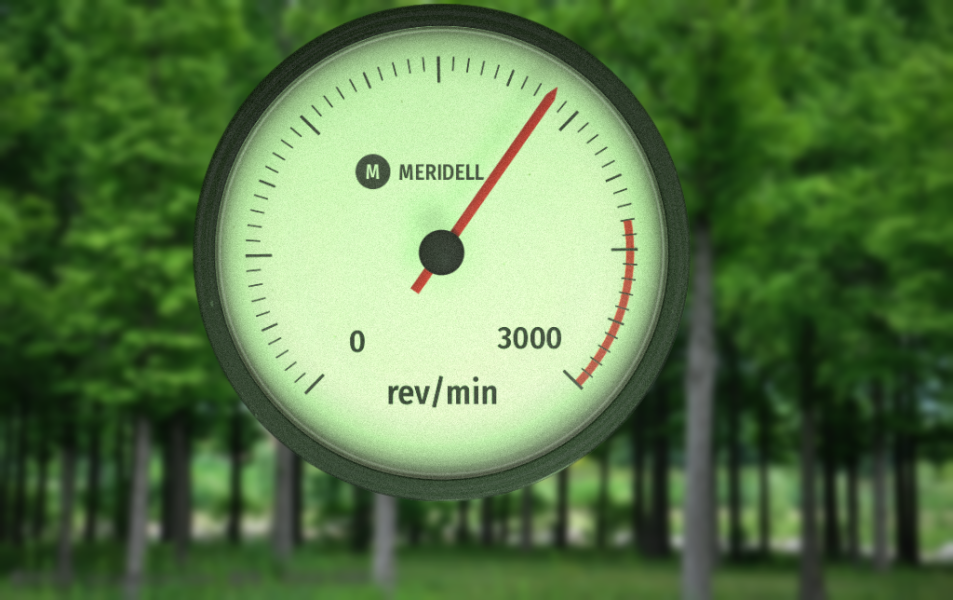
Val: 1900 rpm
